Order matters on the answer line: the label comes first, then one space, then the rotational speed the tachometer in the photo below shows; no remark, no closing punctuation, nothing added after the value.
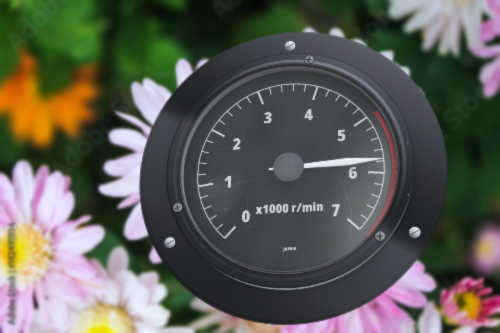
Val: 5800 rpm
